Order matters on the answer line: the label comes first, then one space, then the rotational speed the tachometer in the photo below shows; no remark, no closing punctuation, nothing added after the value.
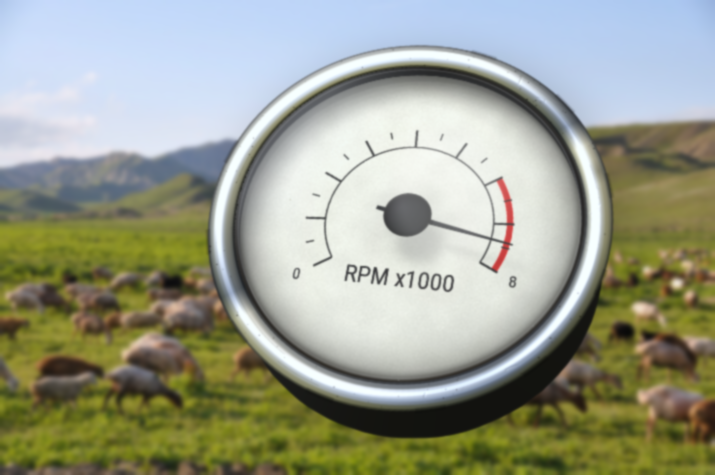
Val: 7500 rpm
